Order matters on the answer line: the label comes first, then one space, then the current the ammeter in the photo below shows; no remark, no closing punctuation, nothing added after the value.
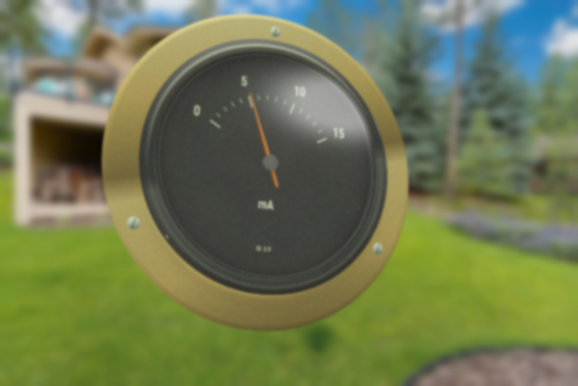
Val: 5 mA
